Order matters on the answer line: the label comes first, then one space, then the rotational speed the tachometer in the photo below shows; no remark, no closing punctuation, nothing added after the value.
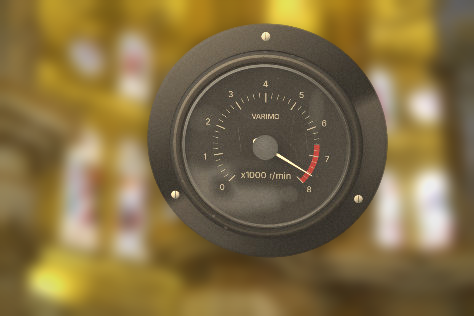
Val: 7600 rpm
